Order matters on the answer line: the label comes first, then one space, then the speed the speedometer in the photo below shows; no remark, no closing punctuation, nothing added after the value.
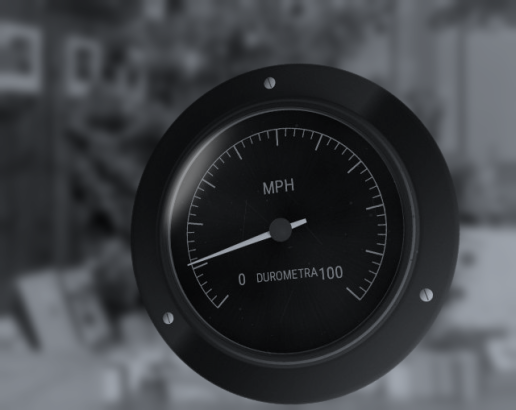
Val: 11 mph
